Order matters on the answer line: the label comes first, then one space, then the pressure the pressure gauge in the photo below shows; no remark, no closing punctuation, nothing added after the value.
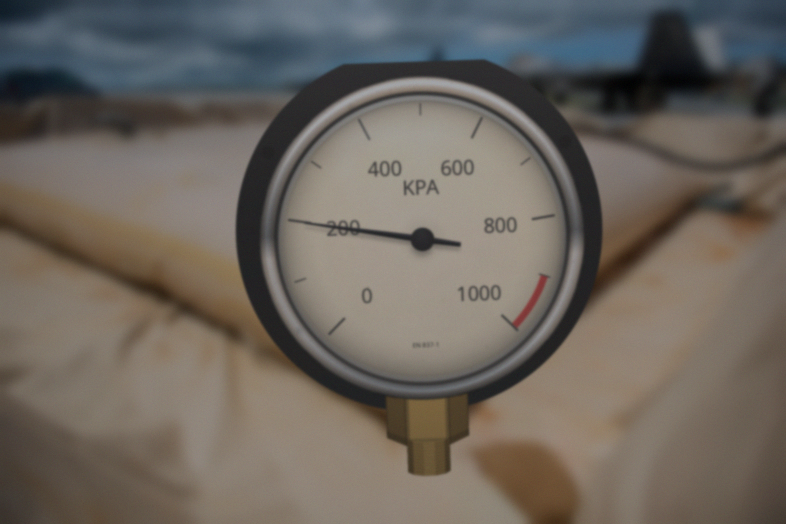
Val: 200 kPa
